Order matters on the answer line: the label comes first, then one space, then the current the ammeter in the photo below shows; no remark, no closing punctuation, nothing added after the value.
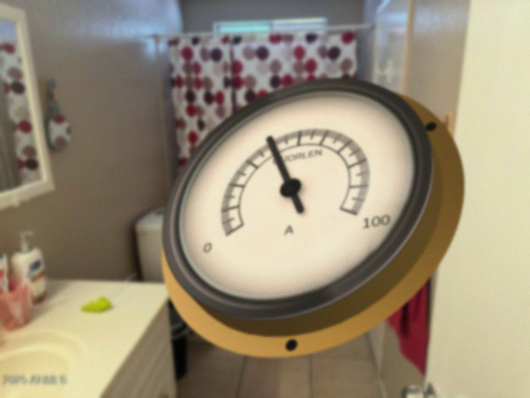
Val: 40 A
